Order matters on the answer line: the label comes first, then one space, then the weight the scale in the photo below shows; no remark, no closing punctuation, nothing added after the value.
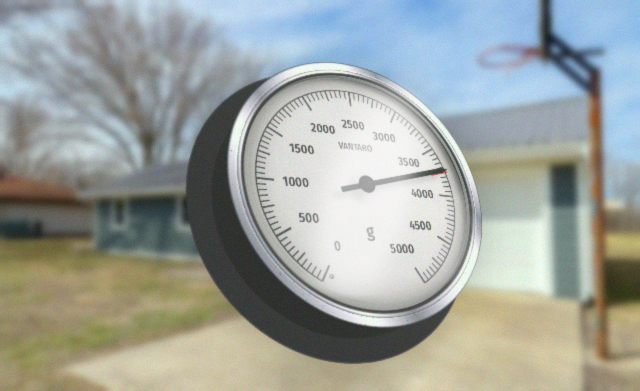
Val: 3750 g
